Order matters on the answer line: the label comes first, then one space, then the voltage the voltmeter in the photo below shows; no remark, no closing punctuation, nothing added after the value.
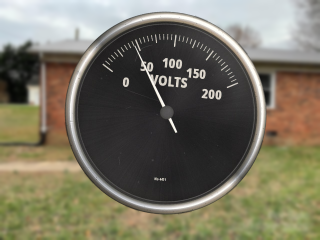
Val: 45 V
